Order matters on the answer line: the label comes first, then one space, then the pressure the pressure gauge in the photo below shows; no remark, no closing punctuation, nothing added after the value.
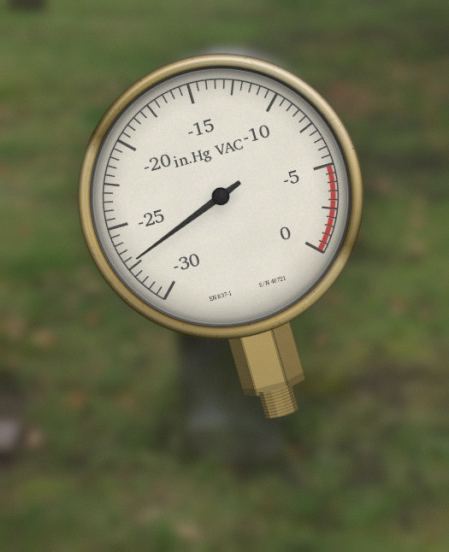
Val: -27.25 inHg
